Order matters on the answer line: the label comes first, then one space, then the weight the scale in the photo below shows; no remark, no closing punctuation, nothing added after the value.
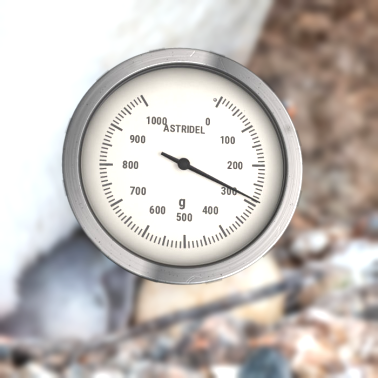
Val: 290 g
